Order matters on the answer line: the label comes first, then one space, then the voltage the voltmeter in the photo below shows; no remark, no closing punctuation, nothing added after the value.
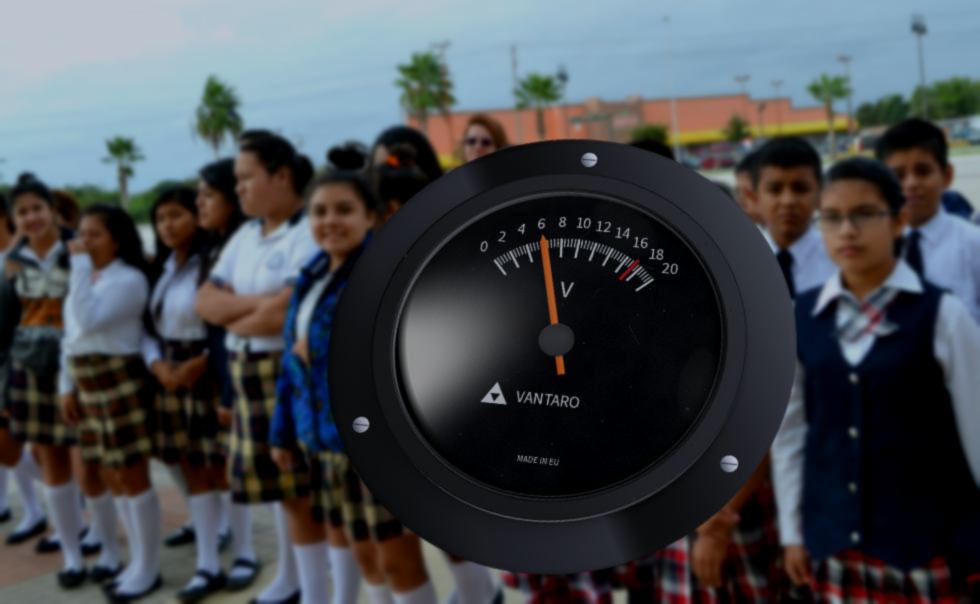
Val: 6 V
